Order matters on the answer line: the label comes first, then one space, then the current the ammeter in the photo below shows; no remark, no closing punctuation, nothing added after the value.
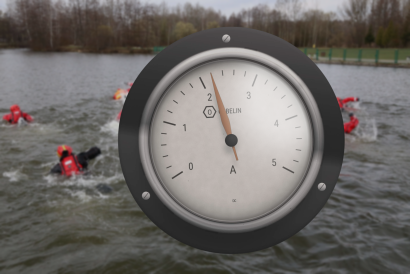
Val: 2.2 A
